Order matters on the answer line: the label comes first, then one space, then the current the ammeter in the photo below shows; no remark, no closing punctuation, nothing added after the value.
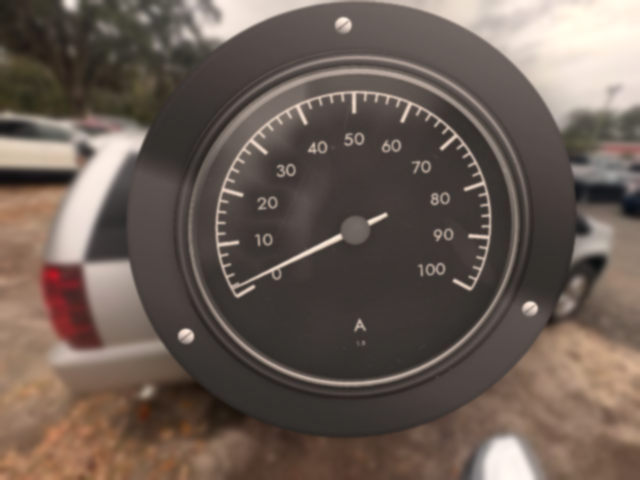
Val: 2 A
